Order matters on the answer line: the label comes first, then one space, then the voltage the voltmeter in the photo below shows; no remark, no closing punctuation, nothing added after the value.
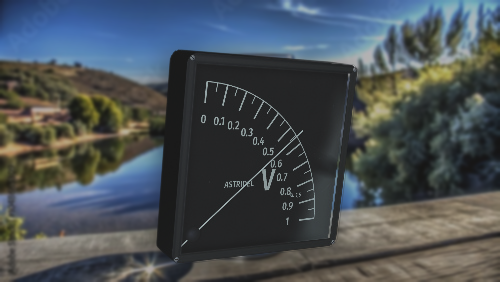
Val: 0.55 V
